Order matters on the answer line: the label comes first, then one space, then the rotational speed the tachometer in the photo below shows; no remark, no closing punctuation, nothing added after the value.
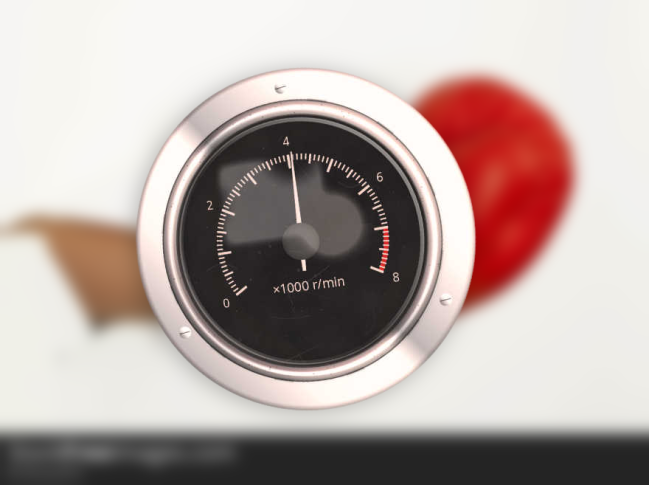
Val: 4100 rpm
